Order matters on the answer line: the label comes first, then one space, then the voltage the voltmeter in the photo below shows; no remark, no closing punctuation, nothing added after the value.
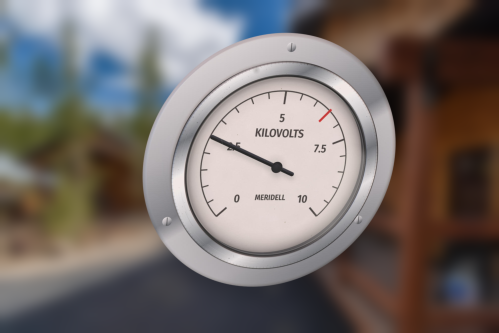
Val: 2.5 kV
